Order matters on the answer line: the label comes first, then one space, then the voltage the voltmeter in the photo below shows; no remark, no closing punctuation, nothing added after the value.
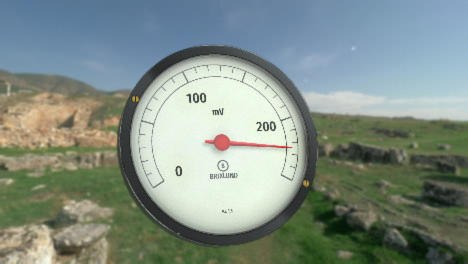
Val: 225 mV
